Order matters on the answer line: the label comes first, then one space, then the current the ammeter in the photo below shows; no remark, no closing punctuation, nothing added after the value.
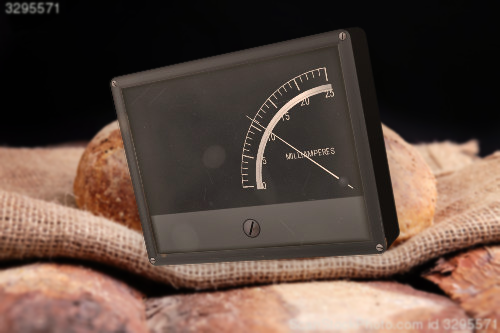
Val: 11 mA
